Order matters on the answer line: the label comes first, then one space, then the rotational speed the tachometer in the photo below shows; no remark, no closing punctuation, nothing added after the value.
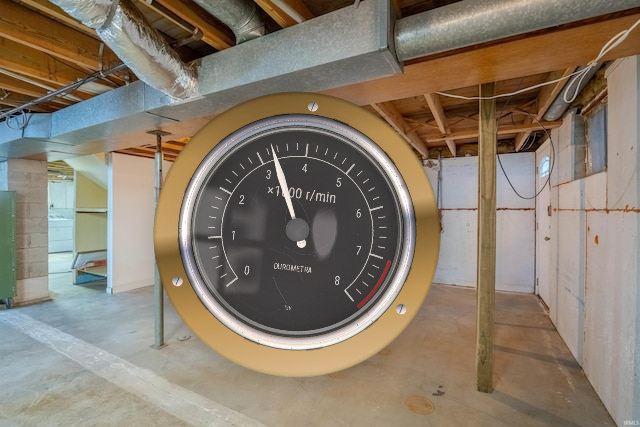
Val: 3300 rpm
